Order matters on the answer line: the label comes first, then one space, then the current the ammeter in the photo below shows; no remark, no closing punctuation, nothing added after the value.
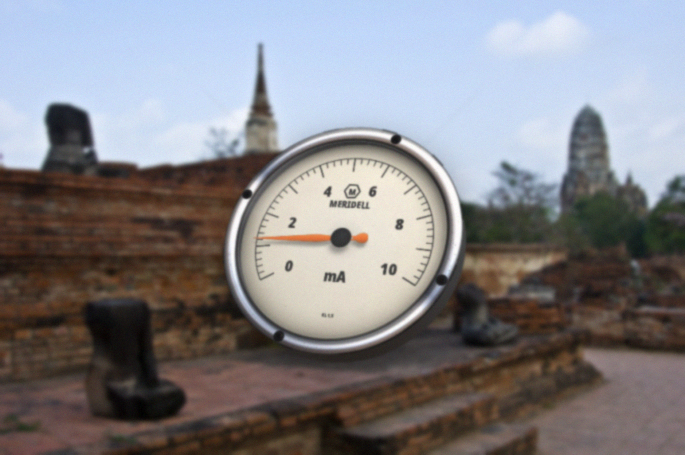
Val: 1.2 mA
